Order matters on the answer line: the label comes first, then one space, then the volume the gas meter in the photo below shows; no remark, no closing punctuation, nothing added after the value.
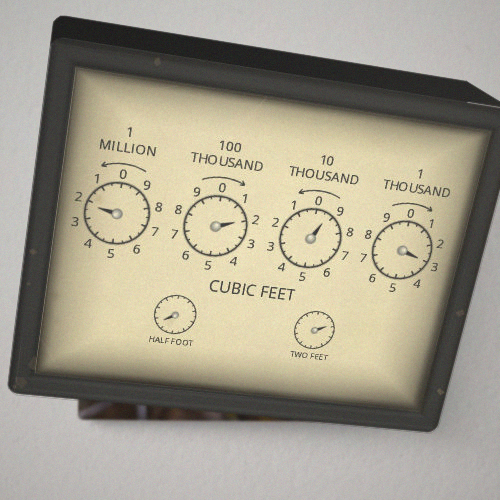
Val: 219300 ft³
